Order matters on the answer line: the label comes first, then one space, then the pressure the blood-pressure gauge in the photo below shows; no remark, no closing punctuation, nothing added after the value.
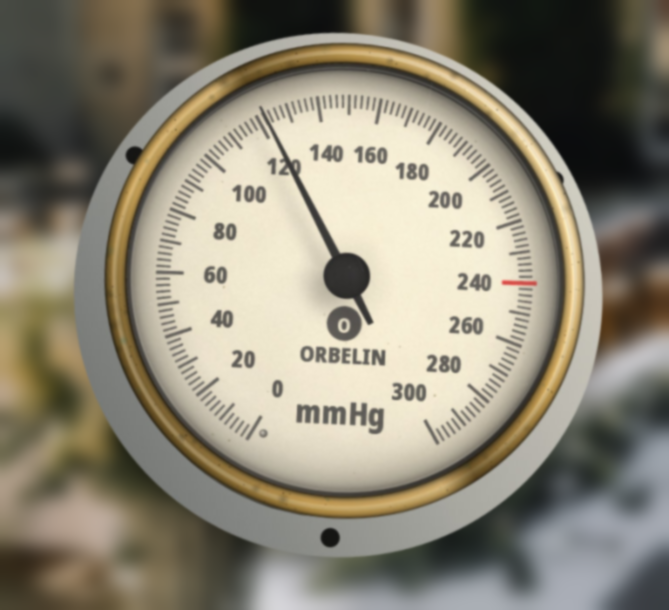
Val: 122 mmHg
